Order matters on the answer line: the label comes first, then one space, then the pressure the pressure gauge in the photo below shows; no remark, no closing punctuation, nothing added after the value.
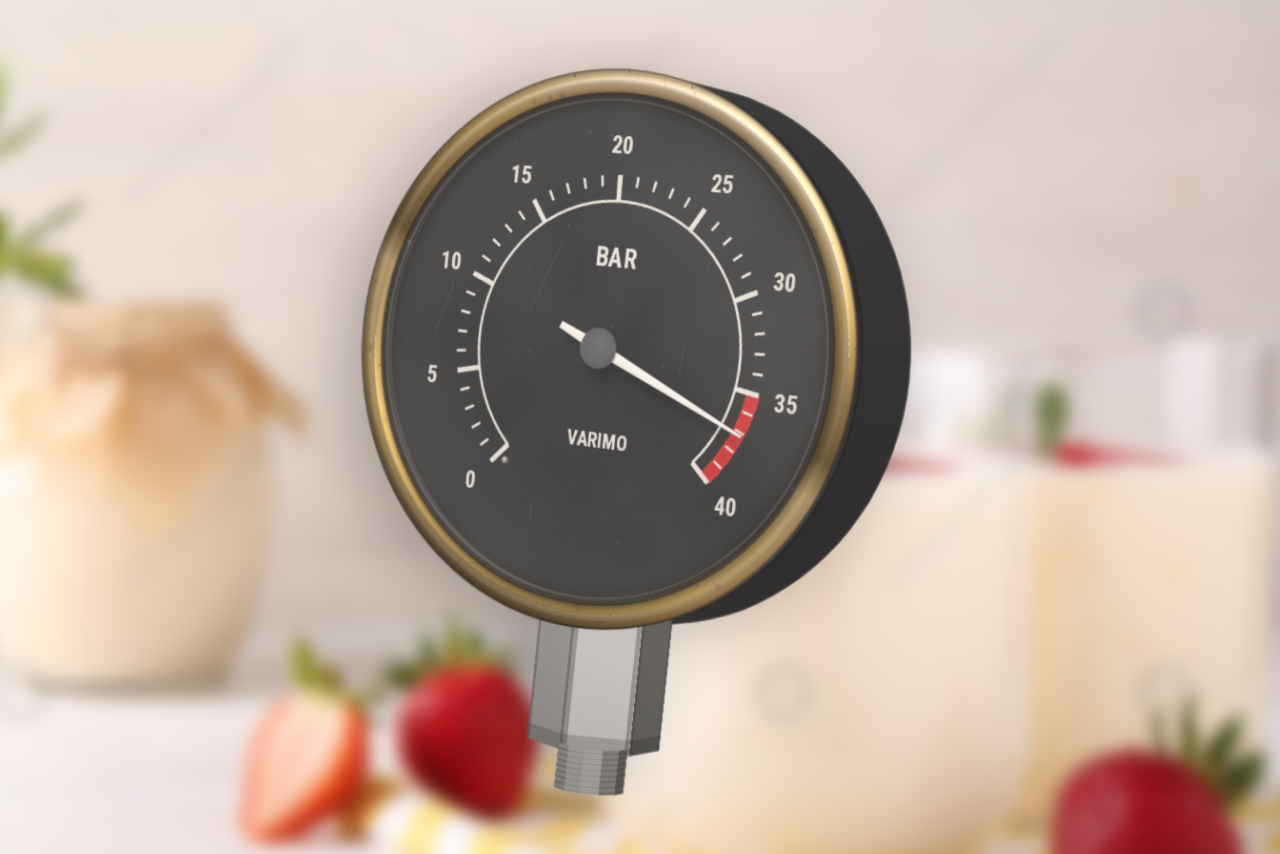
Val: 37 bar
